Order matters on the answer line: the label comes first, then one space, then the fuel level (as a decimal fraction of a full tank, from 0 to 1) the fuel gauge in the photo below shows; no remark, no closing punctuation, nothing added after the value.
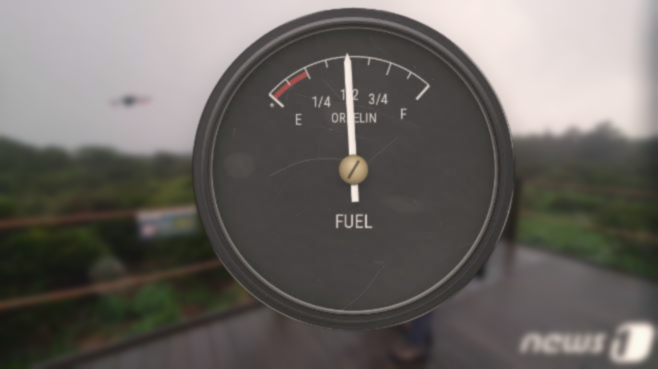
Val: 0.5
